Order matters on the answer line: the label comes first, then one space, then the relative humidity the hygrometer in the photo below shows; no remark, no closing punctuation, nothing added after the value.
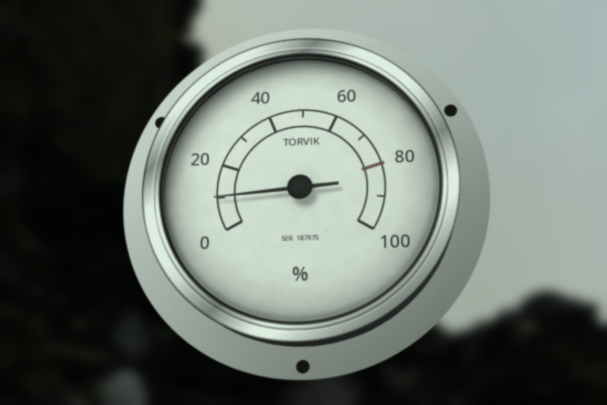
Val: 10 %
